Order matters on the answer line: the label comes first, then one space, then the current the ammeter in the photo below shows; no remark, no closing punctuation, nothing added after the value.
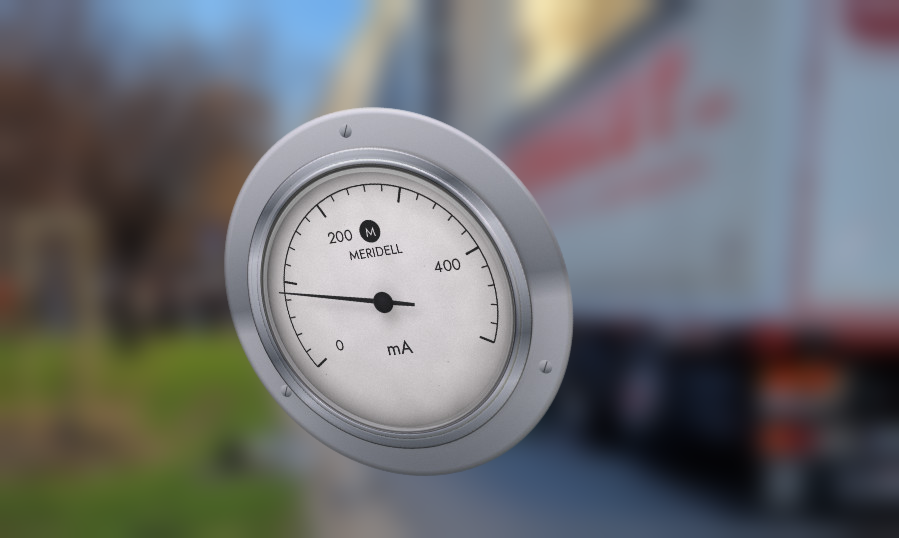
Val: 90 mA
